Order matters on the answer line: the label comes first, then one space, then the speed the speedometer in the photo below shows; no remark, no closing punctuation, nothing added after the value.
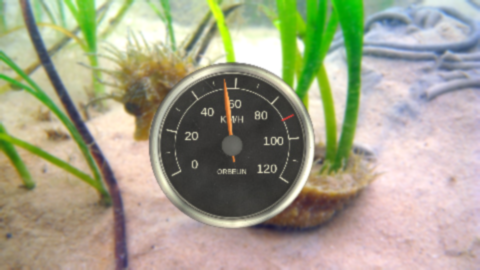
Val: 55 km/h
